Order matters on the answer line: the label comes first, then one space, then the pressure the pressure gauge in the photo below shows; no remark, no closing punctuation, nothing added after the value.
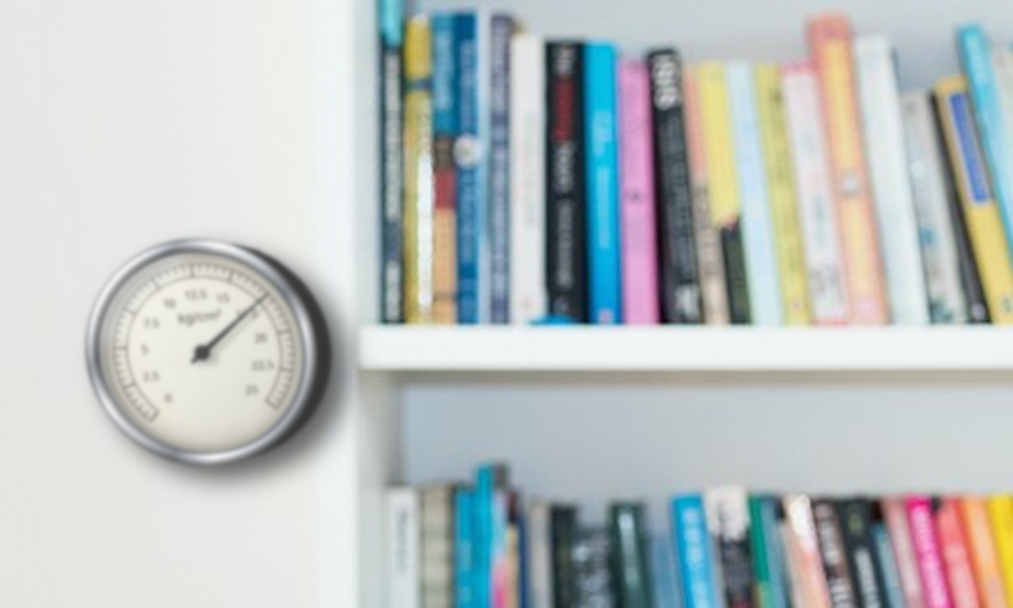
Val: 17.5 kg/cm²
